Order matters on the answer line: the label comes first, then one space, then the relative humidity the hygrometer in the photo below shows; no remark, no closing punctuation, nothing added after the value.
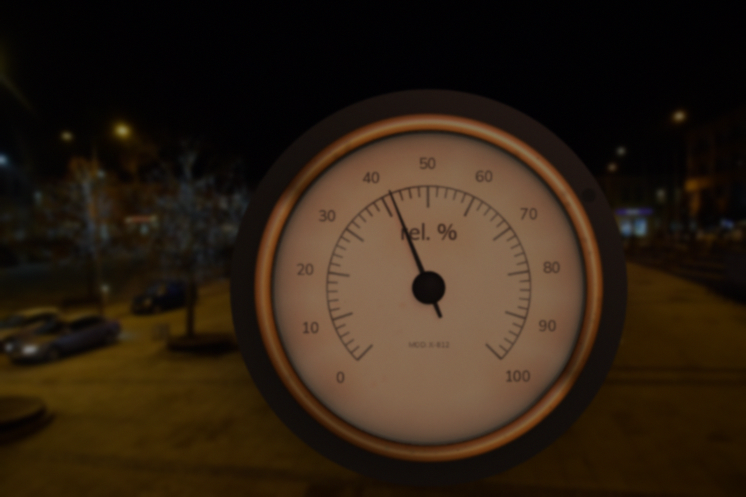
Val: 42 %
